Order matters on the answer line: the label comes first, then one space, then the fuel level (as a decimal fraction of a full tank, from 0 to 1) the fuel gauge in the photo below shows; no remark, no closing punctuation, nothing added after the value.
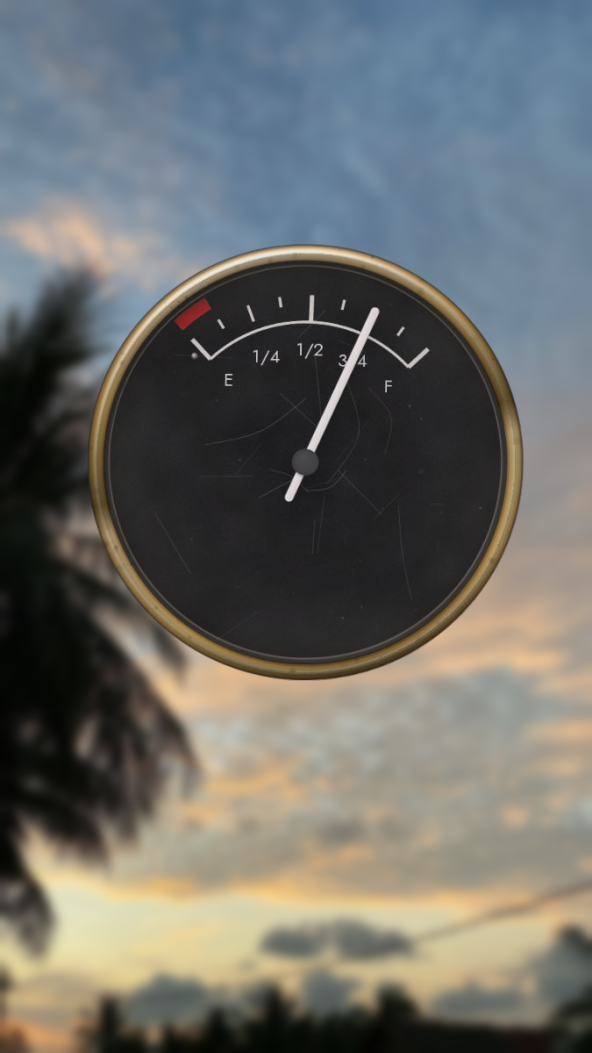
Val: 0.75
